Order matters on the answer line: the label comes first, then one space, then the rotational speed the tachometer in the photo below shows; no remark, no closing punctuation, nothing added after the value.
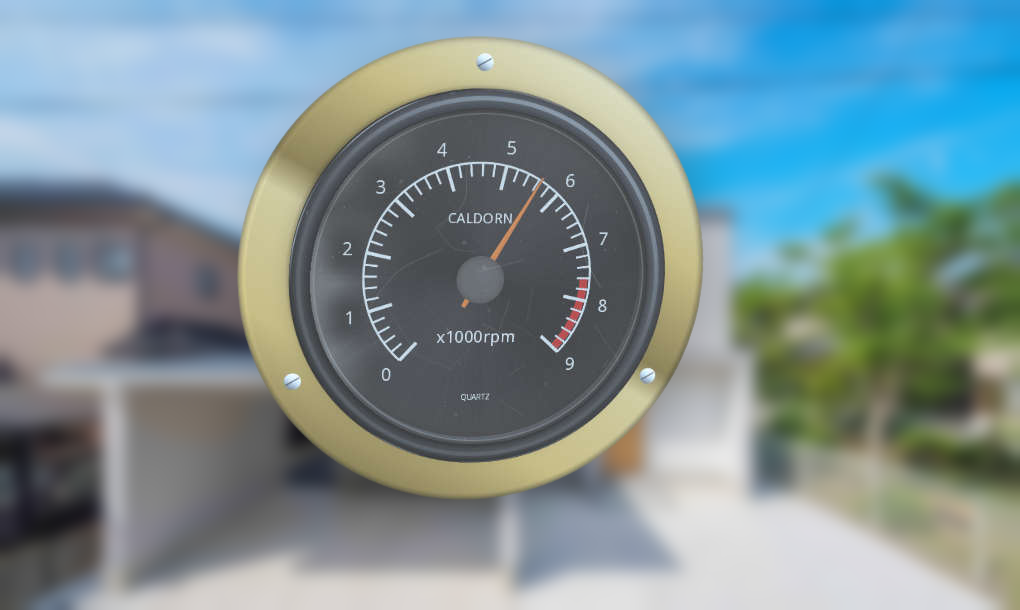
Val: 5600 rpm
